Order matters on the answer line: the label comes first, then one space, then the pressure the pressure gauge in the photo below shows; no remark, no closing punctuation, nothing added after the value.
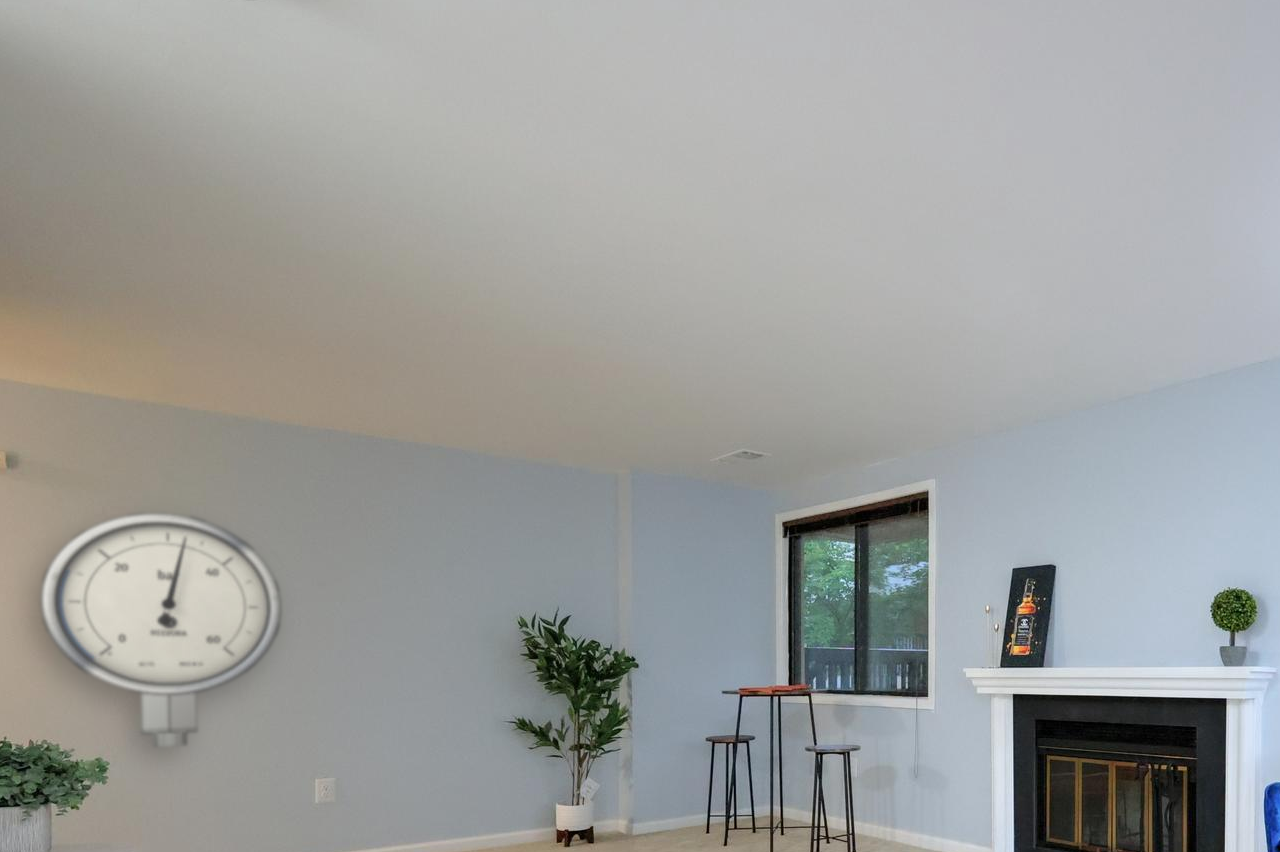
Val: 32.5 bar
